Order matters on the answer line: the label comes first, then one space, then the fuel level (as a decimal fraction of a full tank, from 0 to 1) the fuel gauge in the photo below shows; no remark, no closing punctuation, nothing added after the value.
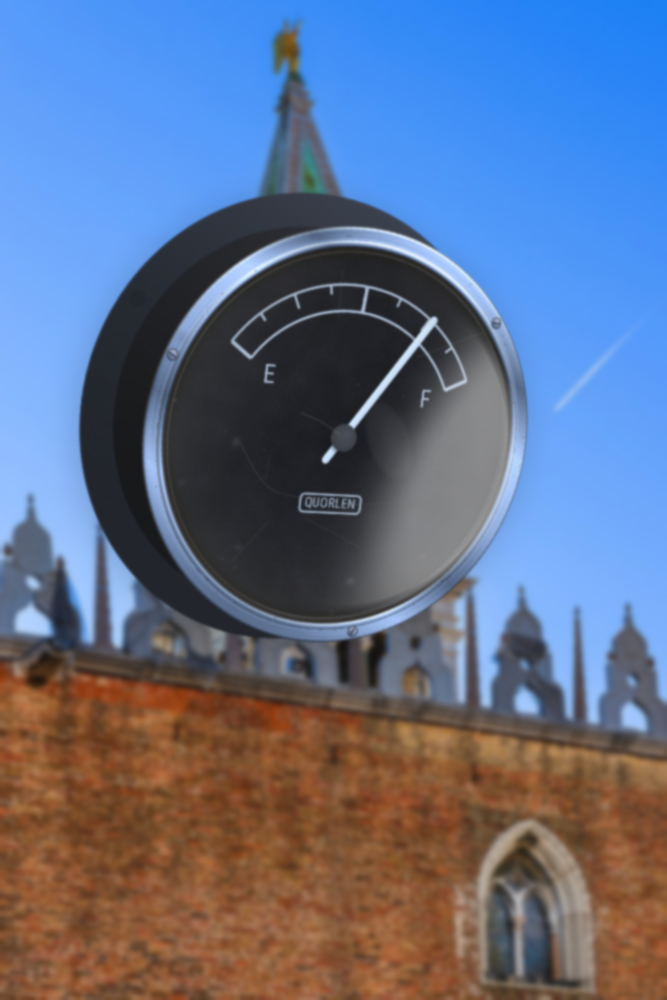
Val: 0.75
